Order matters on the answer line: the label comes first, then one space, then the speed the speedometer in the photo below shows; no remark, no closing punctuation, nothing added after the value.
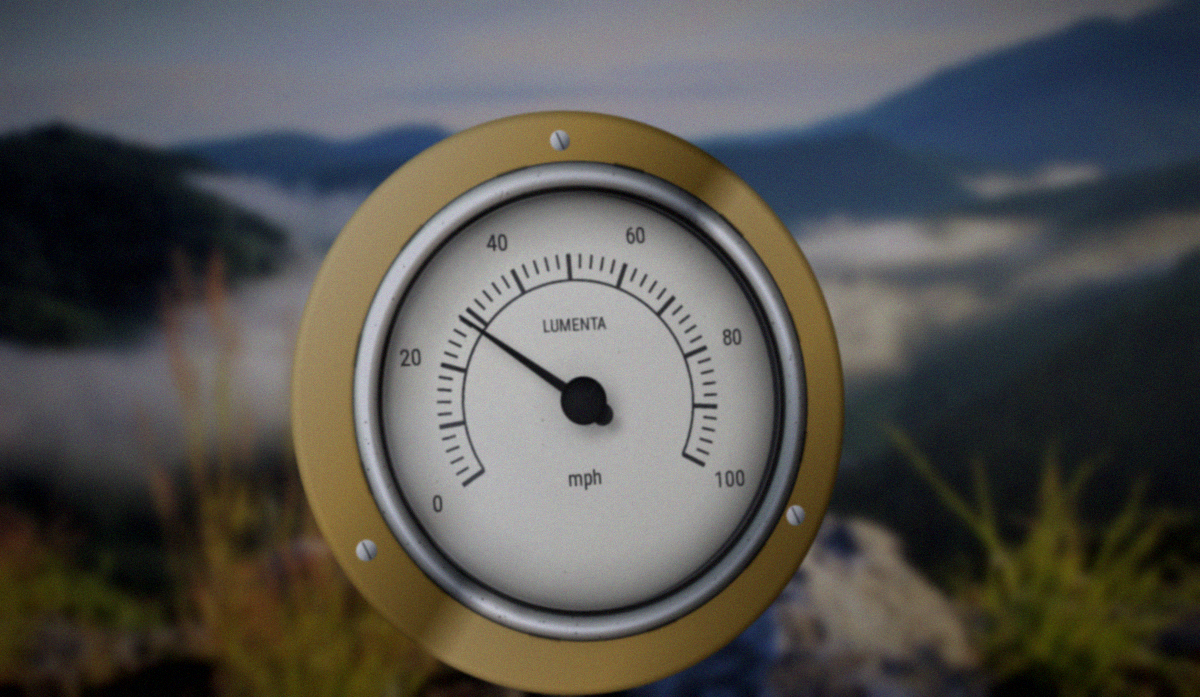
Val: 28 mph
